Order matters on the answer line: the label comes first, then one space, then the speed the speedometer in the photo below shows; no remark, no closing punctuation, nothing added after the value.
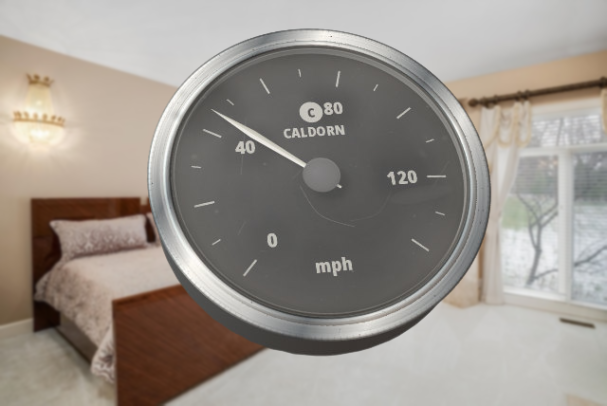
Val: 45 mph
